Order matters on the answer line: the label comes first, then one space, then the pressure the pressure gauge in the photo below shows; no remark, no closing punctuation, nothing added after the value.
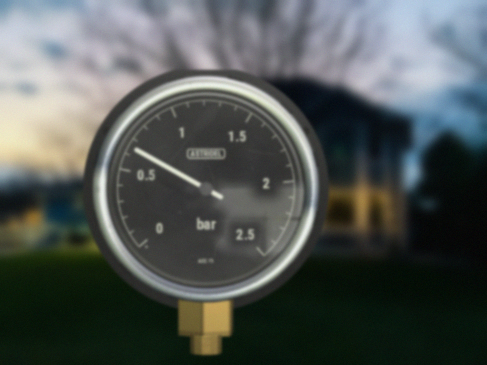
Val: 0.65 bar
